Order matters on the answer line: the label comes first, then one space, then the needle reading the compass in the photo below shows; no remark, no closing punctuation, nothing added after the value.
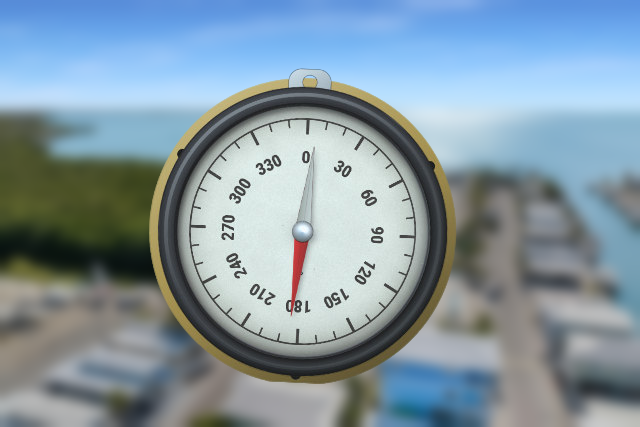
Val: 185 °
